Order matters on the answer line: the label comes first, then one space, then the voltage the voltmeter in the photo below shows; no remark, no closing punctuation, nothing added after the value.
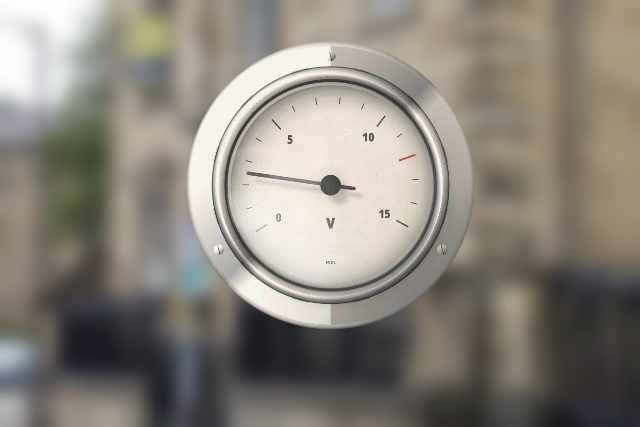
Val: 2.5 V
